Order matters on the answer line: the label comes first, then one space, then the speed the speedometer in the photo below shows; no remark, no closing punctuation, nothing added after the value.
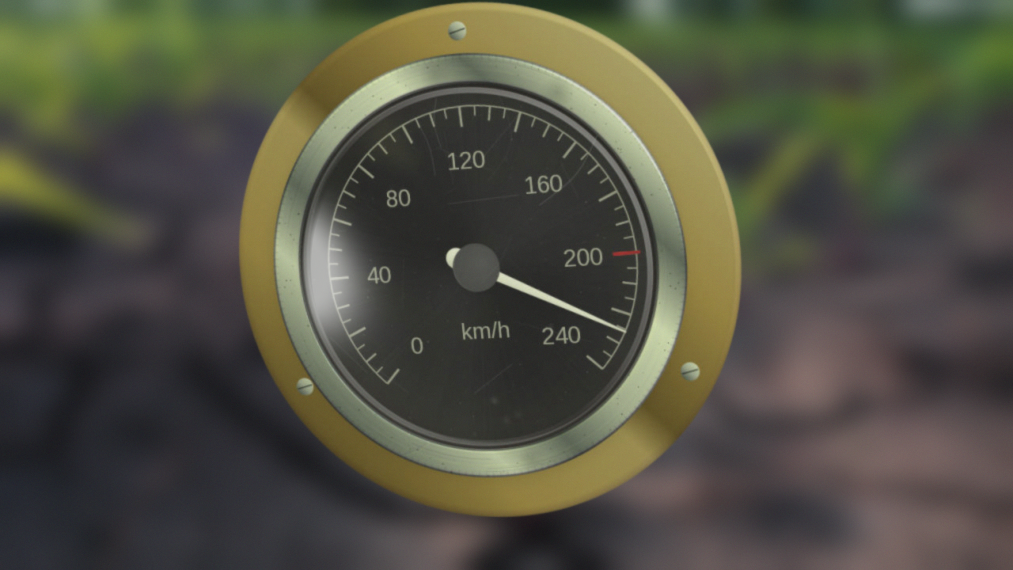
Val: 225 km/h
